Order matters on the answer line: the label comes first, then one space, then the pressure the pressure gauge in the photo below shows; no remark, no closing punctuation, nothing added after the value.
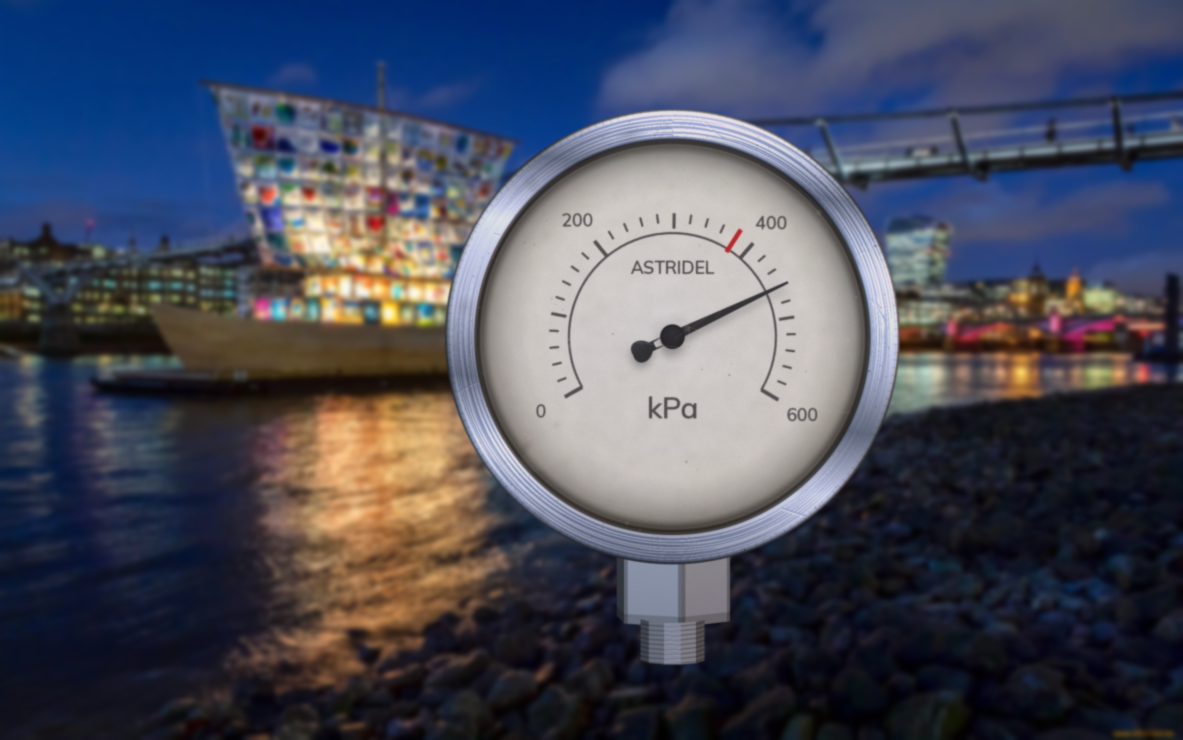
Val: 460 kPa
